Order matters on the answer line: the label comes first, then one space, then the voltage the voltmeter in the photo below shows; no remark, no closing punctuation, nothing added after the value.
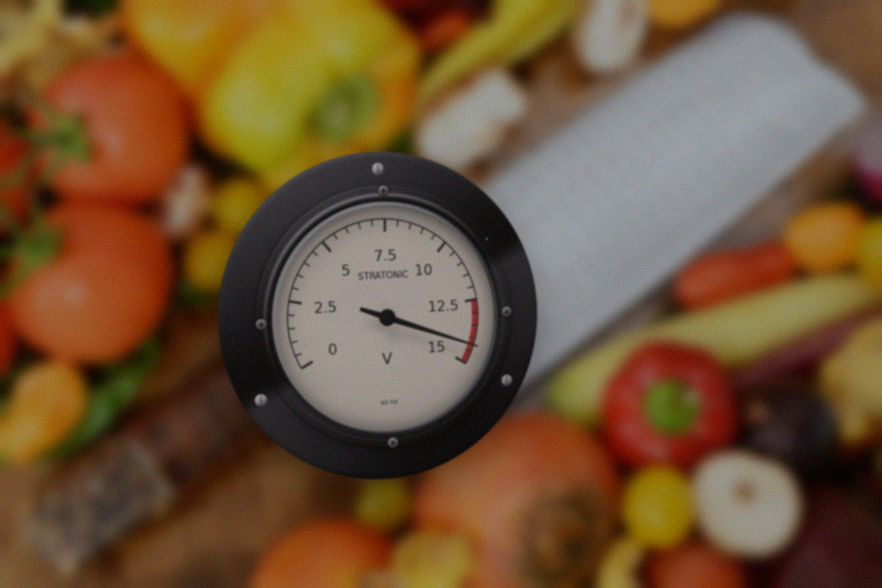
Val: 14.25 V
